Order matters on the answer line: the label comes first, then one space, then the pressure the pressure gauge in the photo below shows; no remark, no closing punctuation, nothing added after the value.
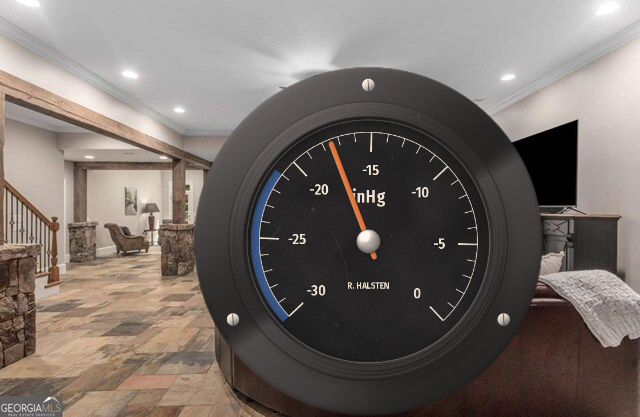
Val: -17.5 inHg
